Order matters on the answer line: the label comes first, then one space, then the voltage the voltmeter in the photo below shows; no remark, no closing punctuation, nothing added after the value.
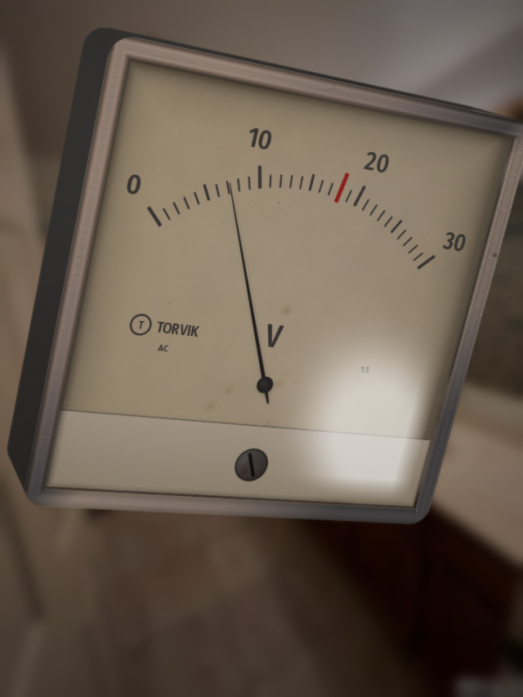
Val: 7 V
